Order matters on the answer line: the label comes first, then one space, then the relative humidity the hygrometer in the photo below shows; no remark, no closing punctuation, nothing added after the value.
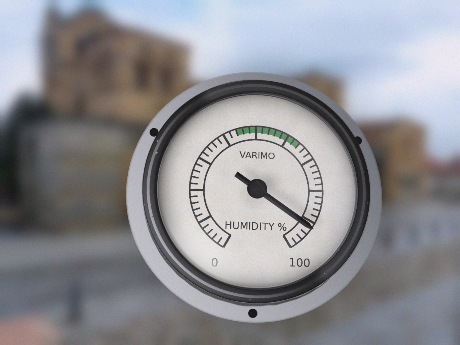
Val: 92 %
